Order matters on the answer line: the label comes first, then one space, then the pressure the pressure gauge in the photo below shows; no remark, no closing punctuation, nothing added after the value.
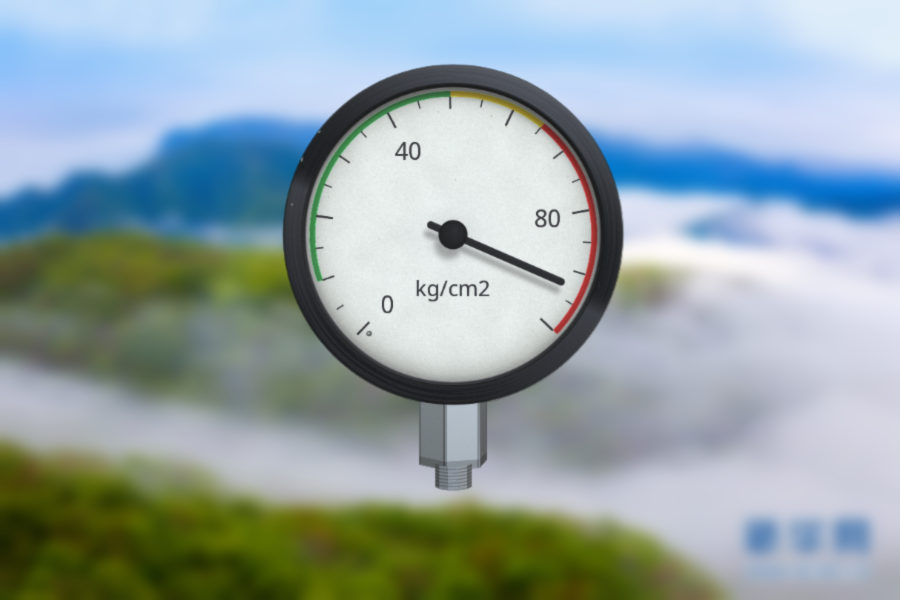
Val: 92.5 kg/cm²
